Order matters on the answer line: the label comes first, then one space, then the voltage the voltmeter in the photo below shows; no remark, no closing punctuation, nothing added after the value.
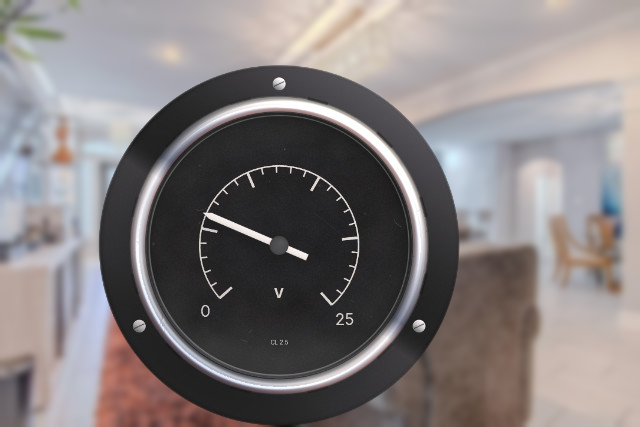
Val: 6 V
